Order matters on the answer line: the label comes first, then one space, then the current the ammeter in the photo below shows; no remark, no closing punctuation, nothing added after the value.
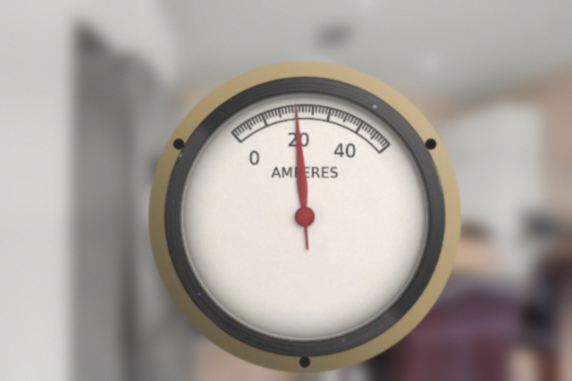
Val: 20 A
